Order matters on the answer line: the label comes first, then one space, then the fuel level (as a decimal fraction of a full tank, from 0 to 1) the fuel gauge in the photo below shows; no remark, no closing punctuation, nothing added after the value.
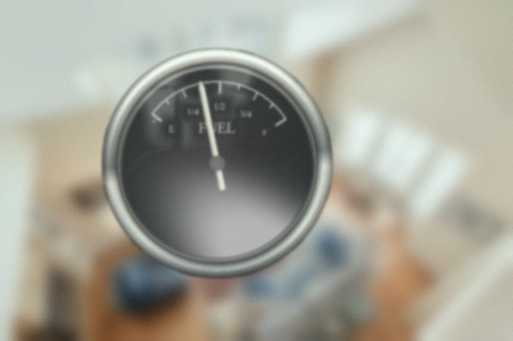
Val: 0.375
